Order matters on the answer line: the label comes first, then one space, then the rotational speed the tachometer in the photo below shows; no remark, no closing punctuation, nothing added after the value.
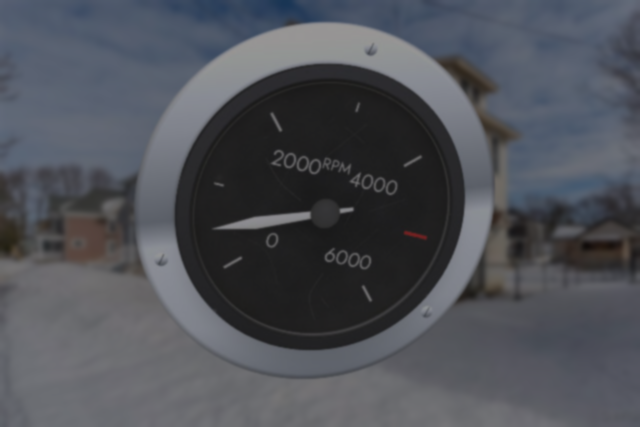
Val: 500 rpm
